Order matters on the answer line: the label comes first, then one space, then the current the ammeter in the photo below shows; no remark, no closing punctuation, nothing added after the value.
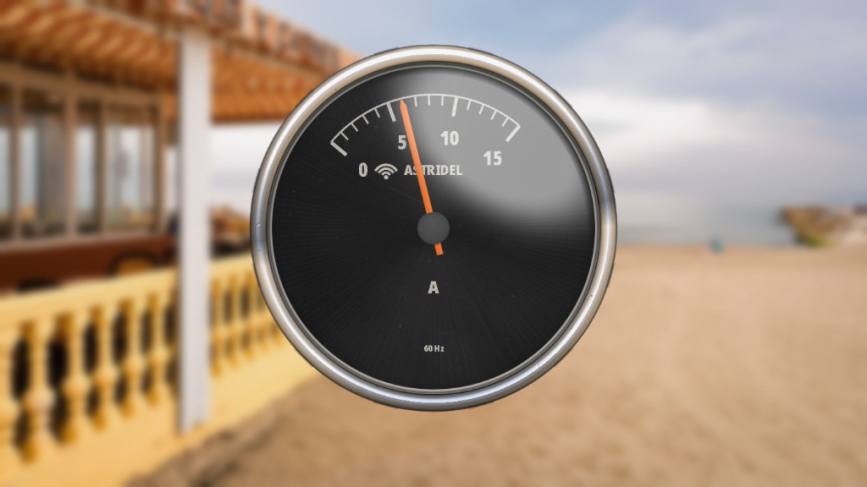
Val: 6 A
